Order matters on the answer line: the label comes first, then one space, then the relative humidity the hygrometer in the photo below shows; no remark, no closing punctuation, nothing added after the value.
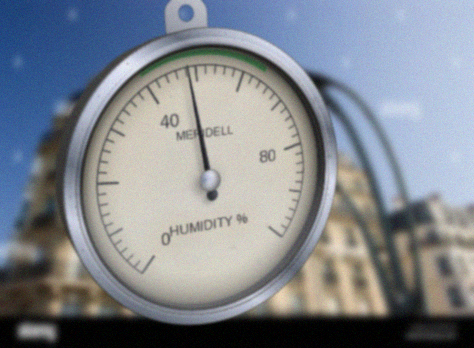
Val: 48 %
